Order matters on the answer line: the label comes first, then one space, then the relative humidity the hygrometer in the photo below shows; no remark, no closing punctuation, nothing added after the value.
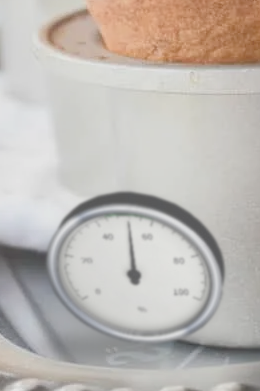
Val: 52 %
